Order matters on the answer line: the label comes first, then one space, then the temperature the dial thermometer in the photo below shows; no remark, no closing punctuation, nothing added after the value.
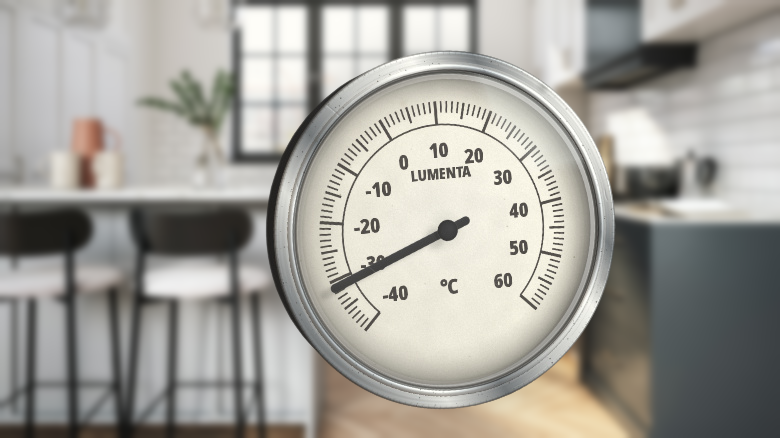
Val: -31 °C
